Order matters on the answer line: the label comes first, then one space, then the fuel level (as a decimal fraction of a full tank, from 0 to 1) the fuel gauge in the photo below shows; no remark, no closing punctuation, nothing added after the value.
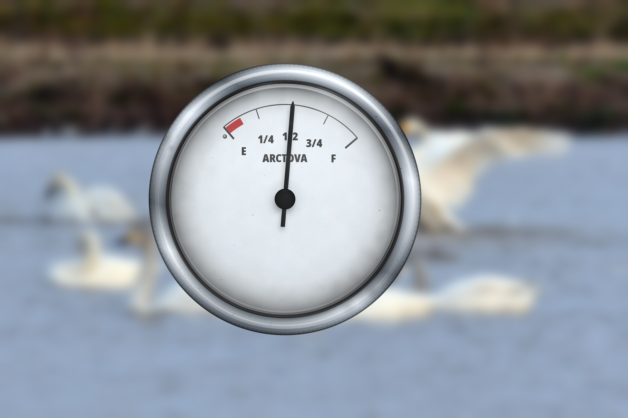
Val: 0.5
